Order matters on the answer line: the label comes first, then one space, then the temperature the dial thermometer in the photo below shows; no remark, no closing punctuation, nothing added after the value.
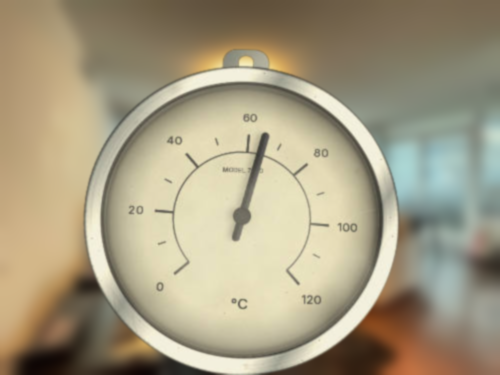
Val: 65 °C
